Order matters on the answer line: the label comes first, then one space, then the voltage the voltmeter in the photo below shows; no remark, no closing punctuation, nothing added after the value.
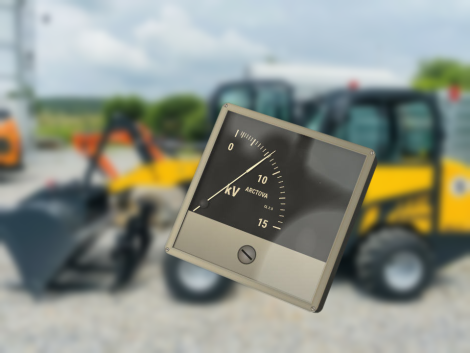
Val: 8 kV
